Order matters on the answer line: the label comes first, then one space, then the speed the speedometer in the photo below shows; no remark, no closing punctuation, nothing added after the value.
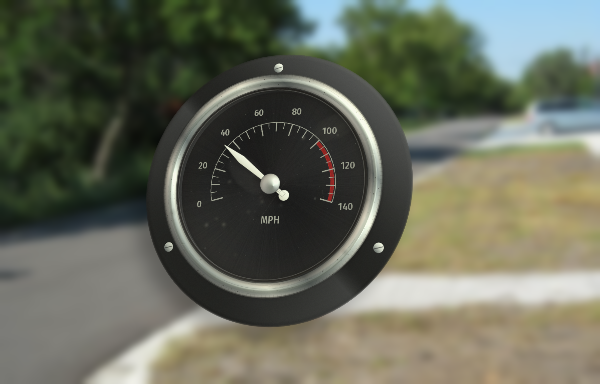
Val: 35 mph
